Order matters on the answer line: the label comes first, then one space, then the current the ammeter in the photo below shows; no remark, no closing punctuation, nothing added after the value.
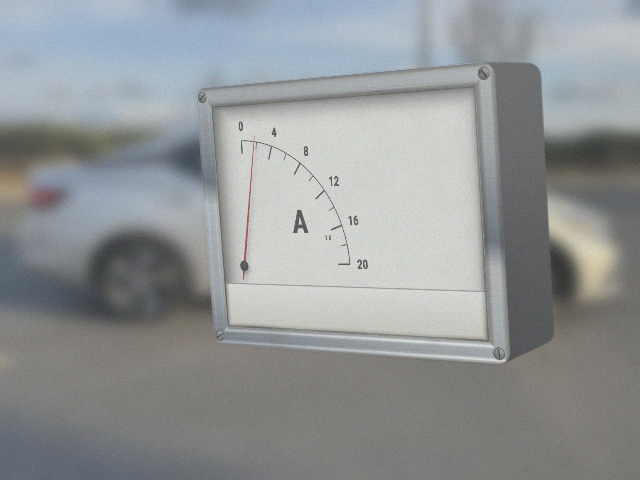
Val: 2 A
